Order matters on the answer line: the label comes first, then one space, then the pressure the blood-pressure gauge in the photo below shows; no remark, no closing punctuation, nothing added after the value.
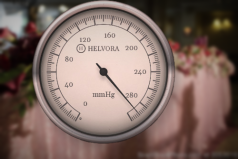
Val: 290 mmHg
